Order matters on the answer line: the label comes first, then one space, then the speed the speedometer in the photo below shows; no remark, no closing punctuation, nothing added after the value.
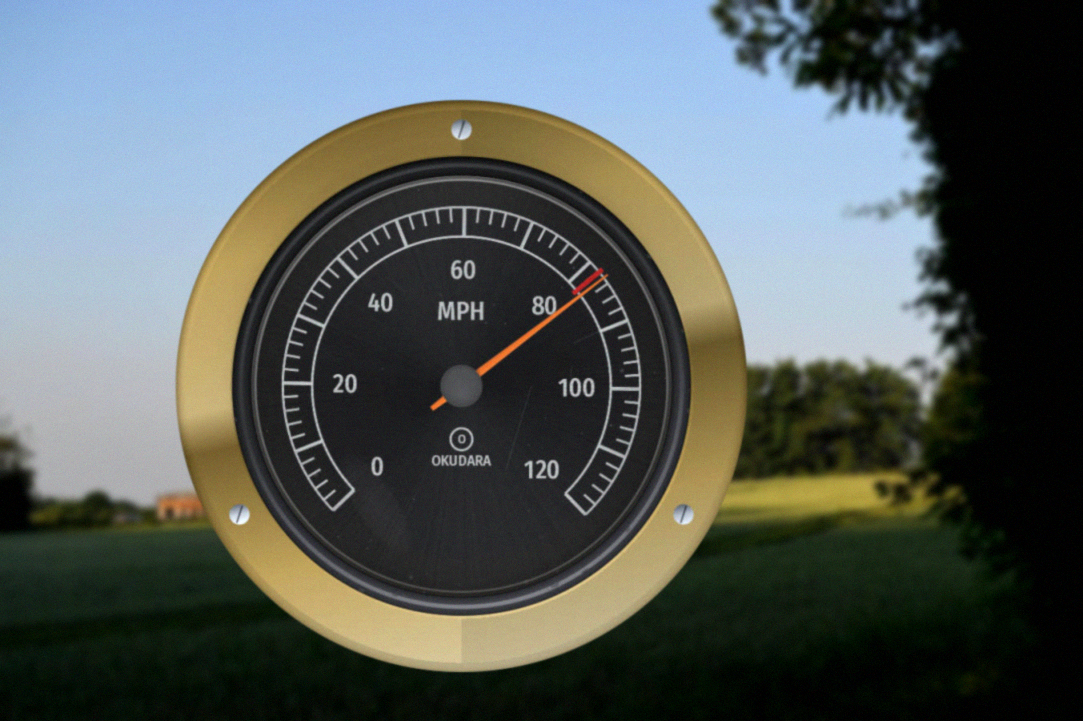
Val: 83 mph
